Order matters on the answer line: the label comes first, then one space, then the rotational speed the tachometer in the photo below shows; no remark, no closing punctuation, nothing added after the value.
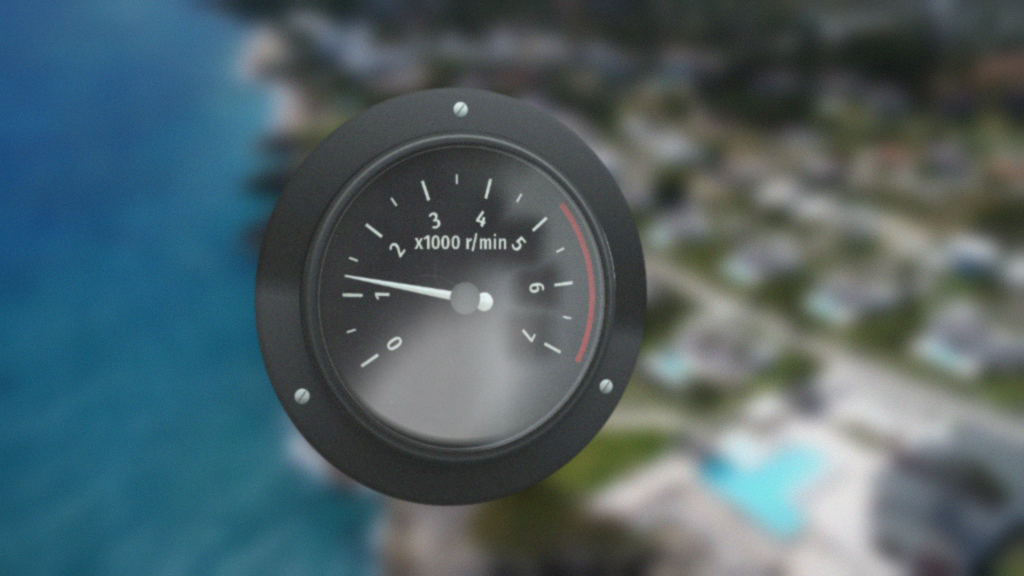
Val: 1250 rpm
